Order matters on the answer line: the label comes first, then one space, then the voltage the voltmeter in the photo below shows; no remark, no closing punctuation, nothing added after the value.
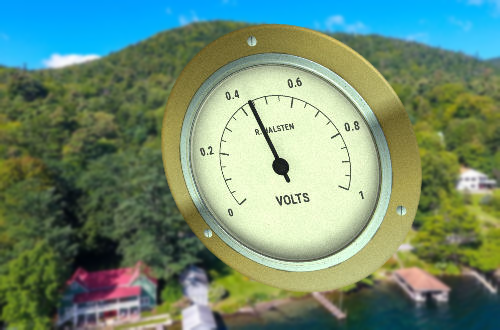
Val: 0.45 V
